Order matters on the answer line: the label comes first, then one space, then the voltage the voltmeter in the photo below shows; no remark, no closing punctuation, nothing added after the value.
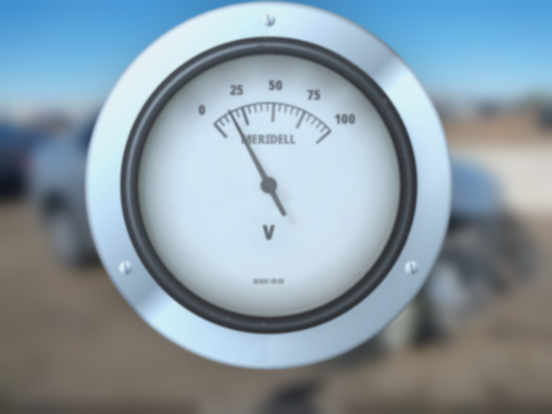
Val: 15 V
